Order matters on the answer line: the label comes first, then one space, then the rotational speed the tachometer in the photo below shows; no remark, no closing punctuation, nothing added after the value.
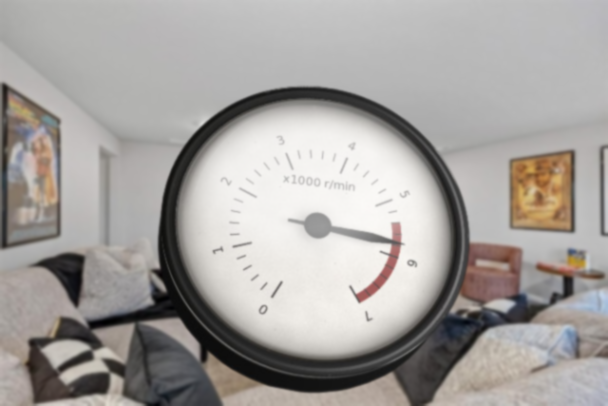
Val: 5800 rpm
